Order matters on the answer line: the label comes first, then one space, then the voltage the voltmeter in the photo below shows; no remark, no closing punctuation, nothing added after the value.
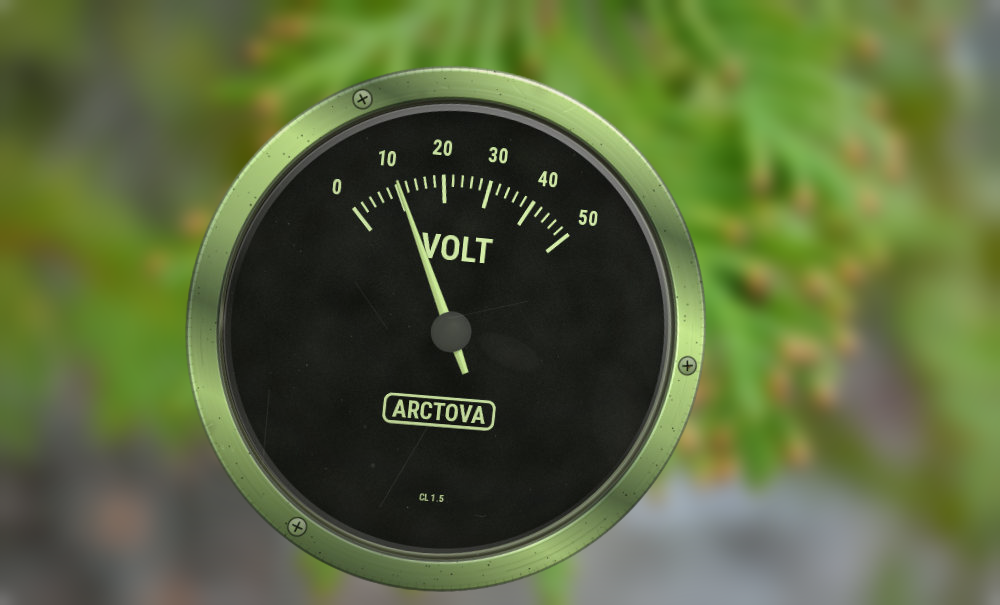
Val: 10 V
